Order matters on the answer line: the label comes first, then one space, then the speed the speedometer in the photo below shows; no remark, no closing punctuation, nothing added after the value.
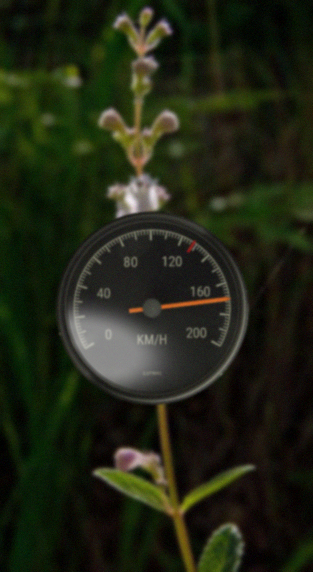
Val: 170 km/h
